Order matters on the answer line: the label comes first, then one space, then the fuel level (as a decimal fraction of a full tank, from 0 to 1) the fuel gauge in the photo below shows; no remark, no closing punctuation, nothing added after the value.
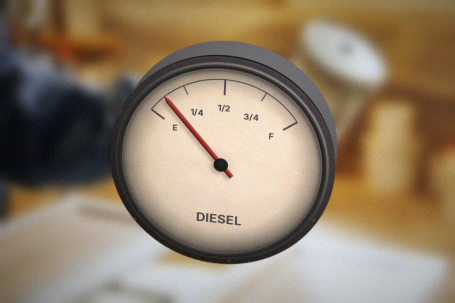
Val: 0.125
